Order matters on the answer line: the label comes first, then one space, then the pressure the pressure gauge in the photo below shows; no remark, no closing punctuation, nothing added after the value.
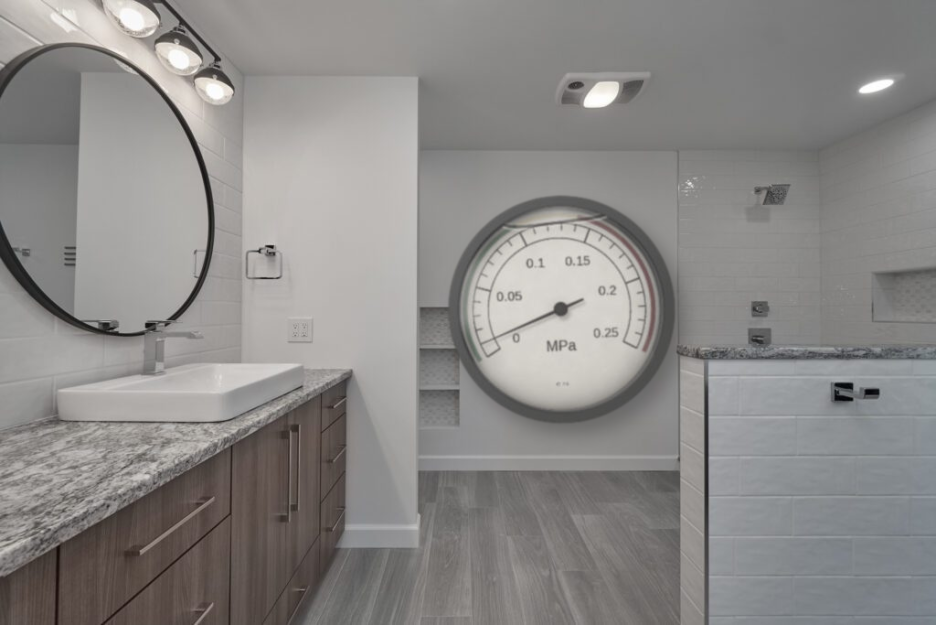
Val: 0.01 MPa
